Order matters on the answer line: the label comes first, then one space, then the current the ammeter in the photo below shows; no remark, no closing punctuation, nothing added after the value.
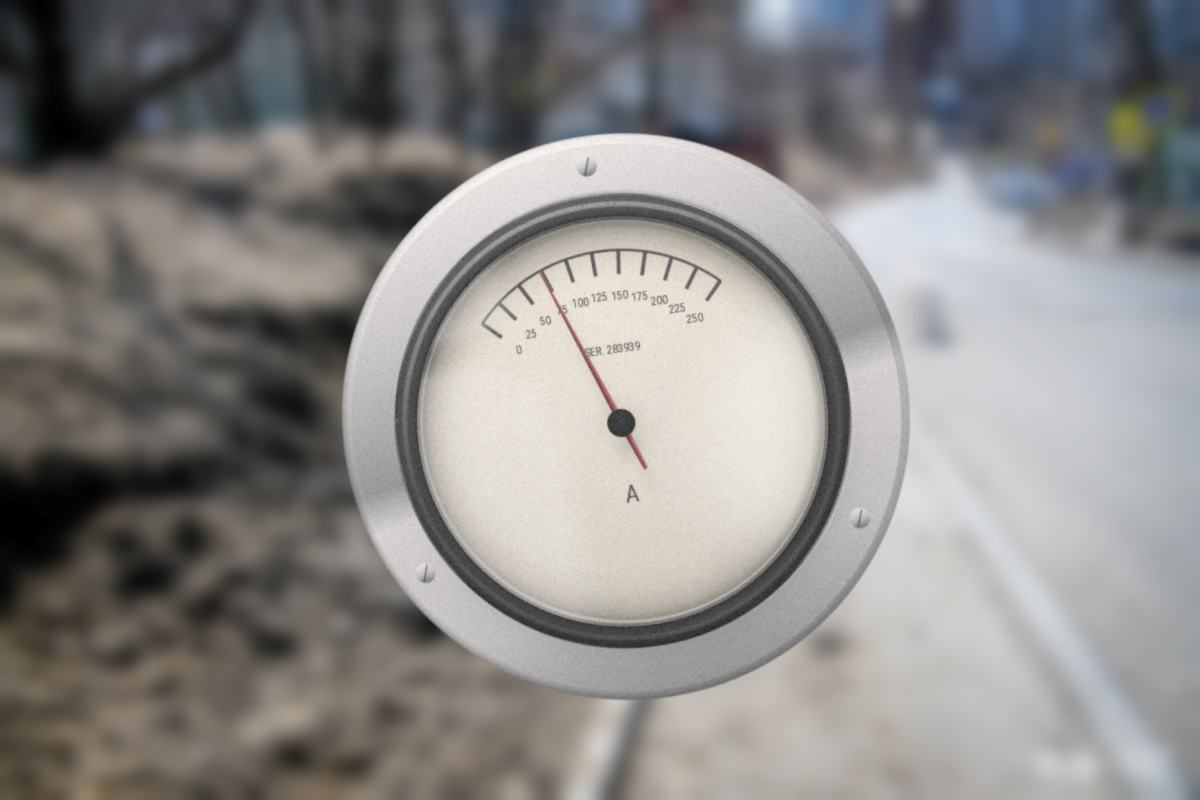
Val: 75 A
